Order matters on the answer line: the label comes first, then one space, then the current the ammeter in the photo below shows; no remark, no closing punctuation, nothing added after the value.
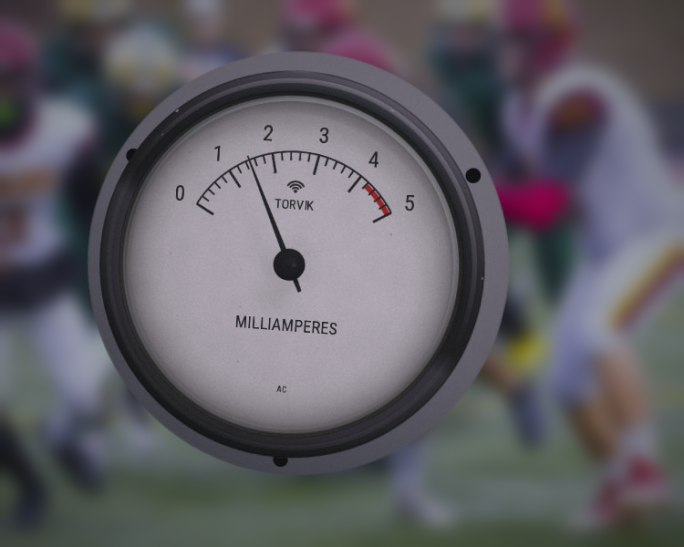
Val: 1.5 mA
